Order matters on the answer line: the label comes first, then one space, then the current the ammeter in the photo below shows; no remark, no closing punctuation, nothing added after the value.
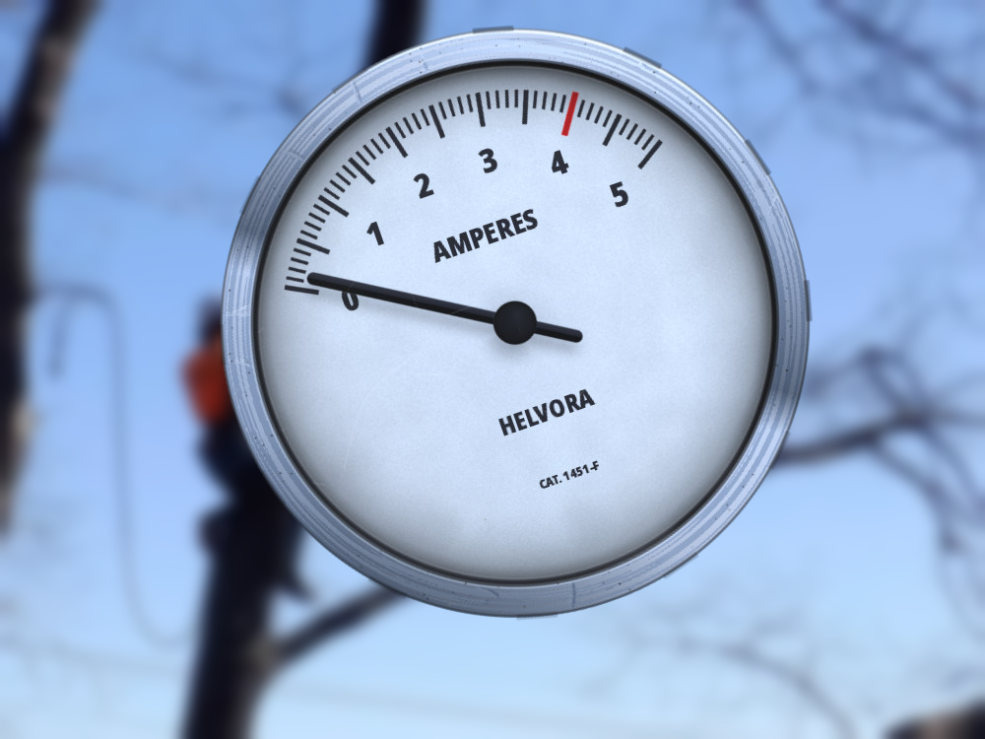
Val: 0.15 A
